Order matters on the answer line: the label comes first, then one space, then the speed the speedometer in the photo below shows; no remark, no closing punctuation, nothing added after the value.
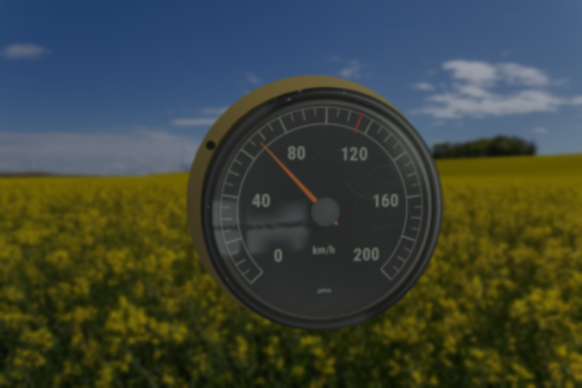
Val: 67.5 km/h
